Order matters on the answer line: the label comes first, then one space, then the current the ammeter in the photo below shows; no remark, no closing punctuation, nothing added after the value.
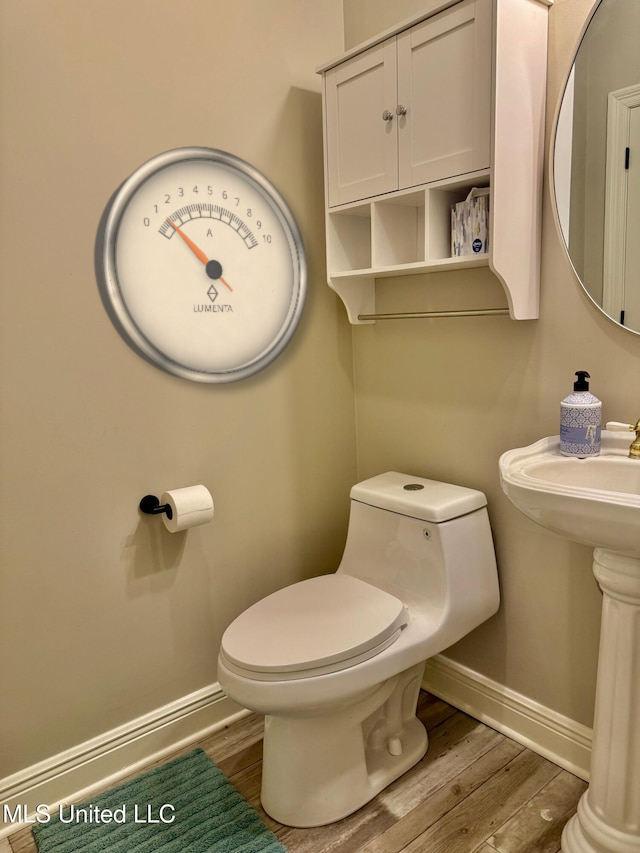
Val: 1 A
